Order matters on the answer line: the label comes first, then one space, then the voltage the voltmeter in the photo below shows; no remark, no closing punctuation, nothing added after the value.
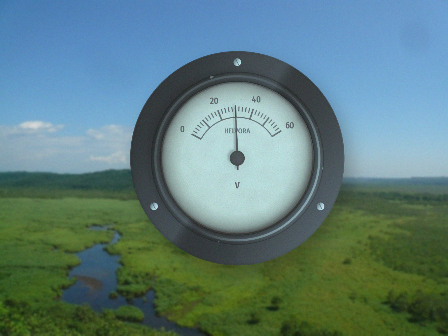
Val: 30 V
